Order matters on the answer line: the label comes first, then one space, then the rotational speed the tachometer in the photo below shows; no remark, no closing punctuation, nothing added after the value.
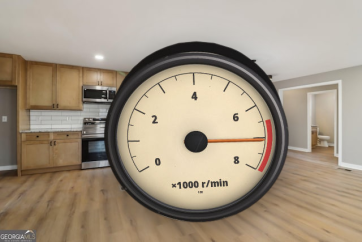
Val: 7000 rpm
